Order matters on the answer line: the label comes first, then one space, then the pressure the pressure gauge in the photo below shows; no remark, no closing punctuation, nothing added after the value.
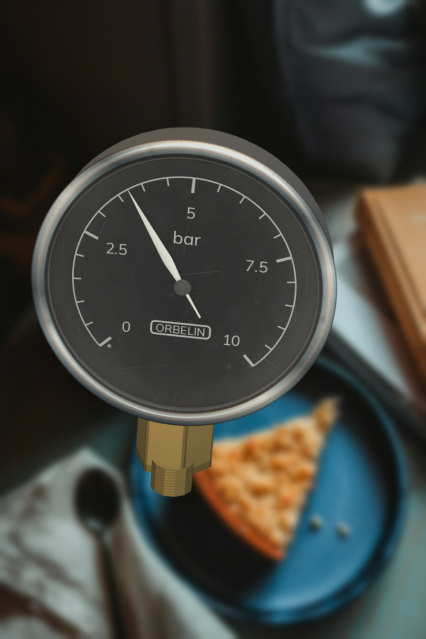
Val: 3.75 bar
